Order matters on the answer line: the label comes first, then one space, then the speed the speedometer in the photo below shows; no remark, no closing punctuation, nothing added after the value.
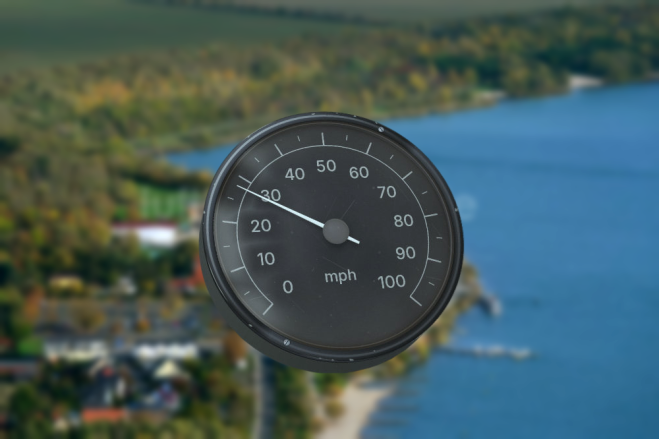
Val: 27.5 mph
